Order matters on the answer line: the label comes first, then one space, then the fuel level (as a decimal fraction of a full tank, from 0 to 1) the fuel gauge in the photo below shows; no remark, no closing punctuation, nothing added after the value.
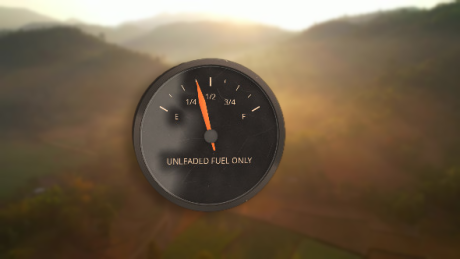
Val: 0.375
